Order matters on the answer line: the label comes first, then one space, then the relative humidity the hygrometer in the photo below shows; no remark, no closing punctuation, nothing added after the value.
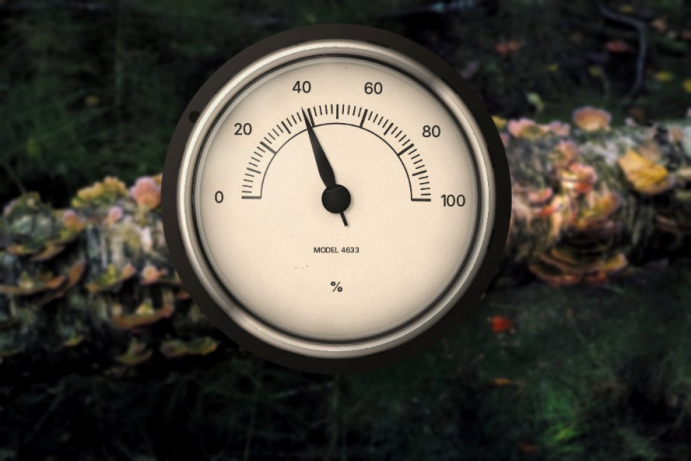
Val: 38 %
